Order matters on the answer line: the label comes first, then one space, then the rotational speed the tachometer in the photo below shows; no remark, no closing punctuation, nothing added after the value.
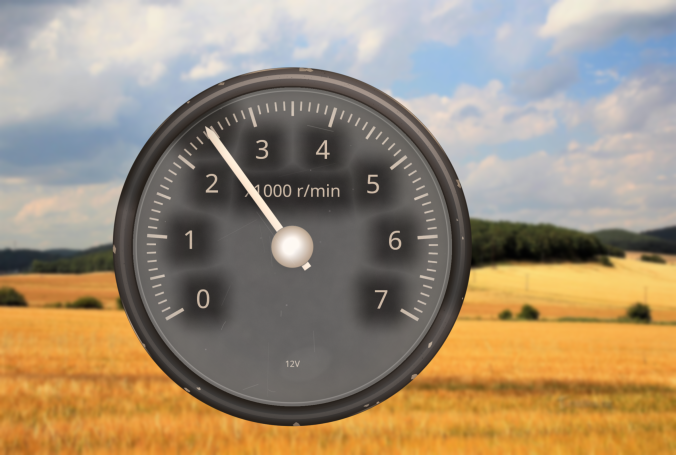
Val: 2450 rpm
